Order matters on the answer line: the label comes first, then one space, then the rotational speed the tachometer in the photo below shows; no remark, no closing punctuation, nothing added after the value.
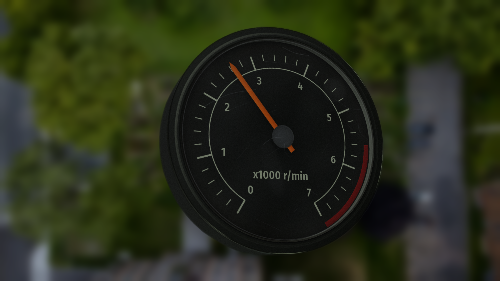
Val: 2600 rpm
